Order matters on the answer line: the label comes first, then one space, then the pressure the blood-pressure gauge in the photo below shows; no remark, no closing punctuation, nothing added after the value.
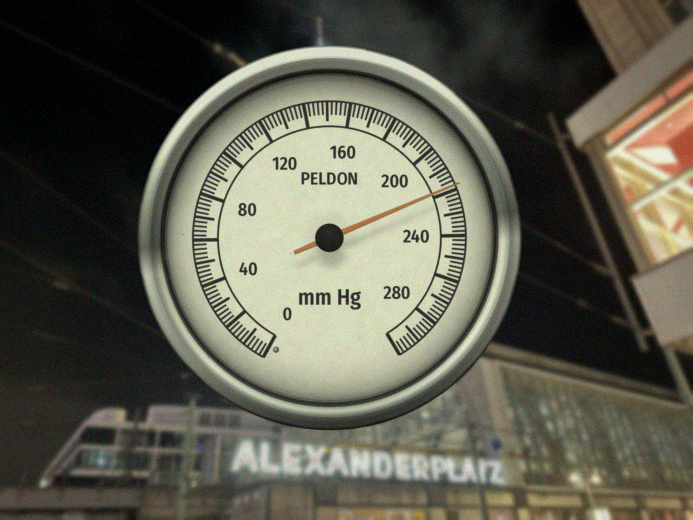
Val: 218 mmHg
